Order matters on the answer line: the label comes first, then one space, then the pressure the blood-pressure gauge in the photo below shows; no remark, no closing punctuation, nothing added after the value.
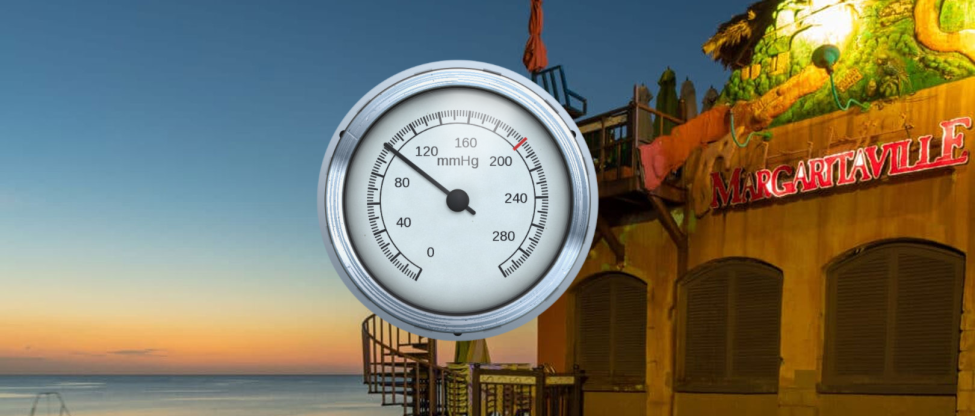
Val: 100 mmHg
